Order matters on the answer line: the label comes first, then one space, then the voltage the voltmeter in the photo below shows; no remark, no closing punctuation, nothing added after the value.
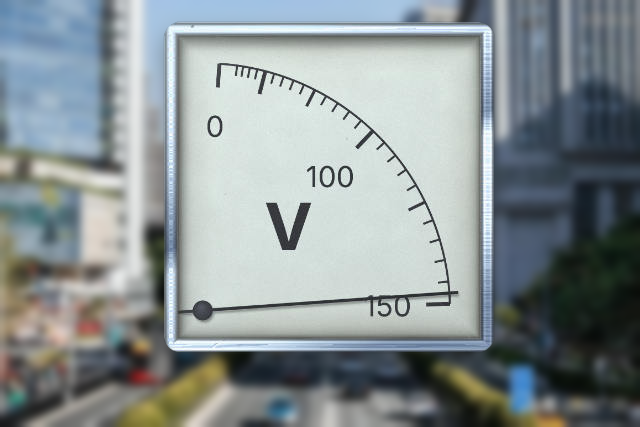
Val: 147.5 V
